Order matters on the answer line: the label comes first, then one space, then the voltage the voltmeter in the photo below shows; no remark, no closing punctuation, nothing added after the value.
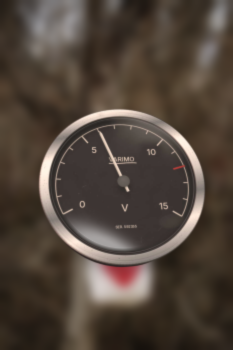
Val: 6 V
